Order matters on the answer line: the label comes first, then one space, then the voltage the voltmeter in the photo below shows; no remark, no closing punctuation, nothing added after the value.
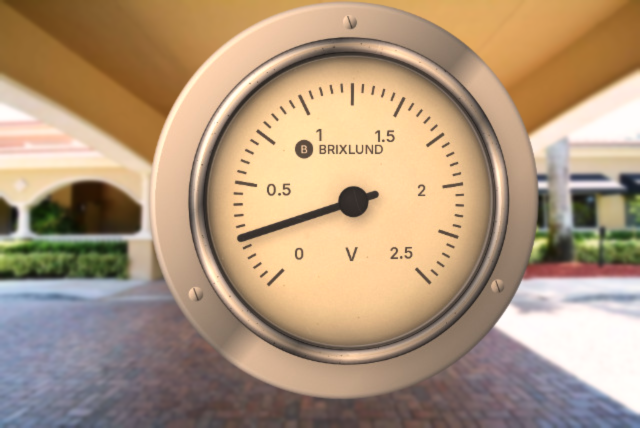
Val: 0.25 V
